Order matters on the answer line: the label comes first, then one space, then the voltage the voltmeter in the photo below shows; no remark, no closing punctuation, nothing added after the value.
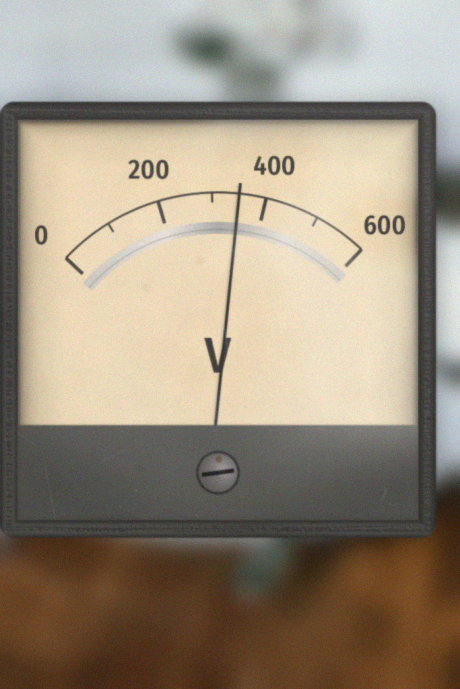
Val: 350 V
